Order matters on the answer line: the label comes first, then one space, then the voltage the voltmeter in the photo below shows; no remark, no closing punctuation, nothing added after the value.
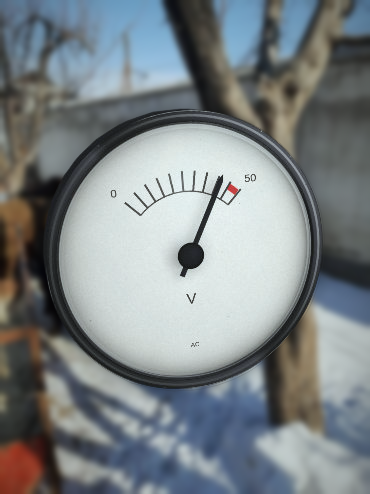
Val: 40 V
